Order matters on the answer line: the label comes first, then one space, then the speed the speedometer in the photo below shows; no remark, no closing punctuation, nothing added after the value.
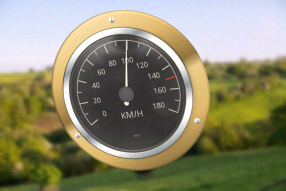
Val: 100 km/h
